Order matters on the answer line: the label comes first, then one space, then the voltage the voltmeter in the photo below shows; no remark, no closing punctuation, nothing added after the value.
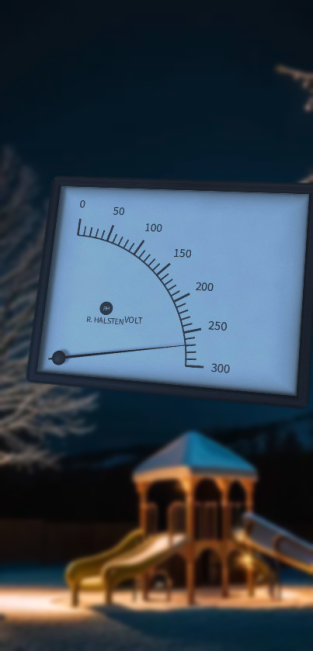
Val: 270 V
